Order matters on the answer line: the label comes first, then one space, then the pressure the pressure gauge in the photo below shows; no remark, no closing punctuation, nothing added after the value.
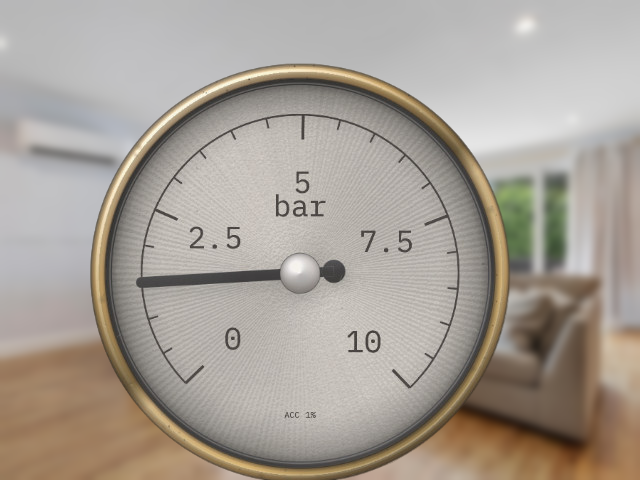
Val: 1.5 bar
